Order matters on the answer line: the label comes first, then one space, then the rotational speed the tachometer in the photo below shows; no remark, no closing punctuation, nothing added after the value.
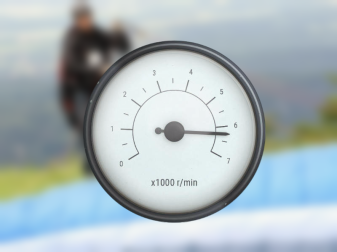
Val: 6250 rpm
